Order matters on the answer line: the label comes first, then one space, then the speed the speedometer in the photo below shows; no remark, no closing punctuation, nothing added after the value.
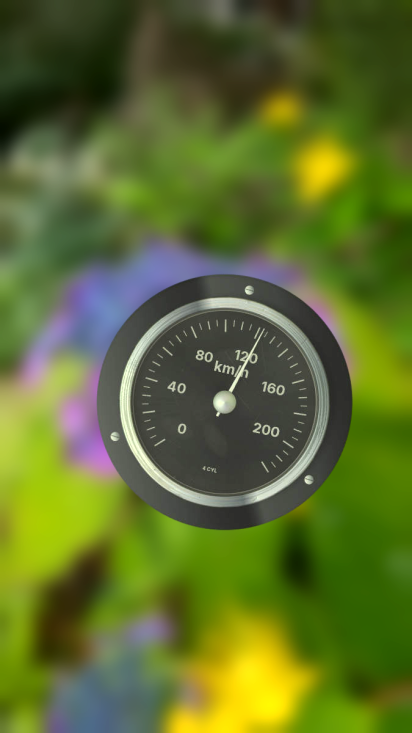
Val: 122.5 km/h
